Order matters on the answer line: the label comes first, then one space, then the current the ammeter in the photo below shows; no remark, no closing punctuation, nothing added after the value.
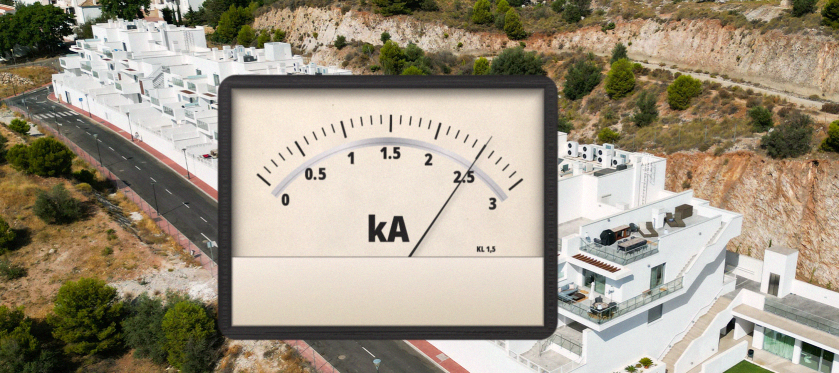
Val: 2.5 kA
